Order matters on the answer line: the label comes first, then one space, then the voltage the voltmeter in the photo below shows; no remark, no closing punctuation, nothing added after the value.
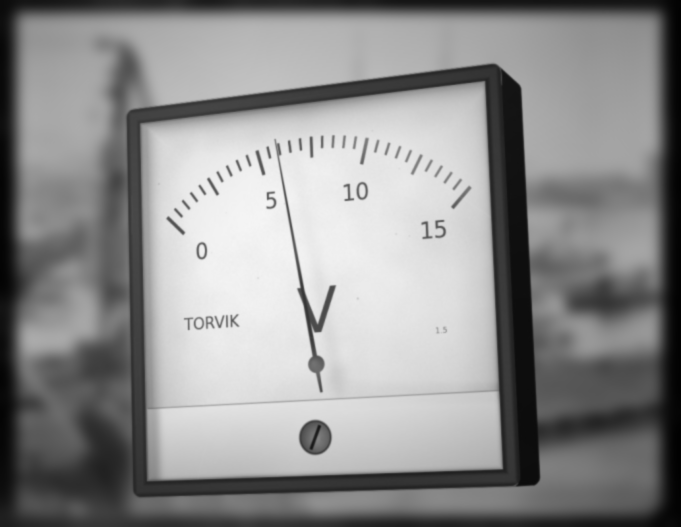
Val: 6 V
